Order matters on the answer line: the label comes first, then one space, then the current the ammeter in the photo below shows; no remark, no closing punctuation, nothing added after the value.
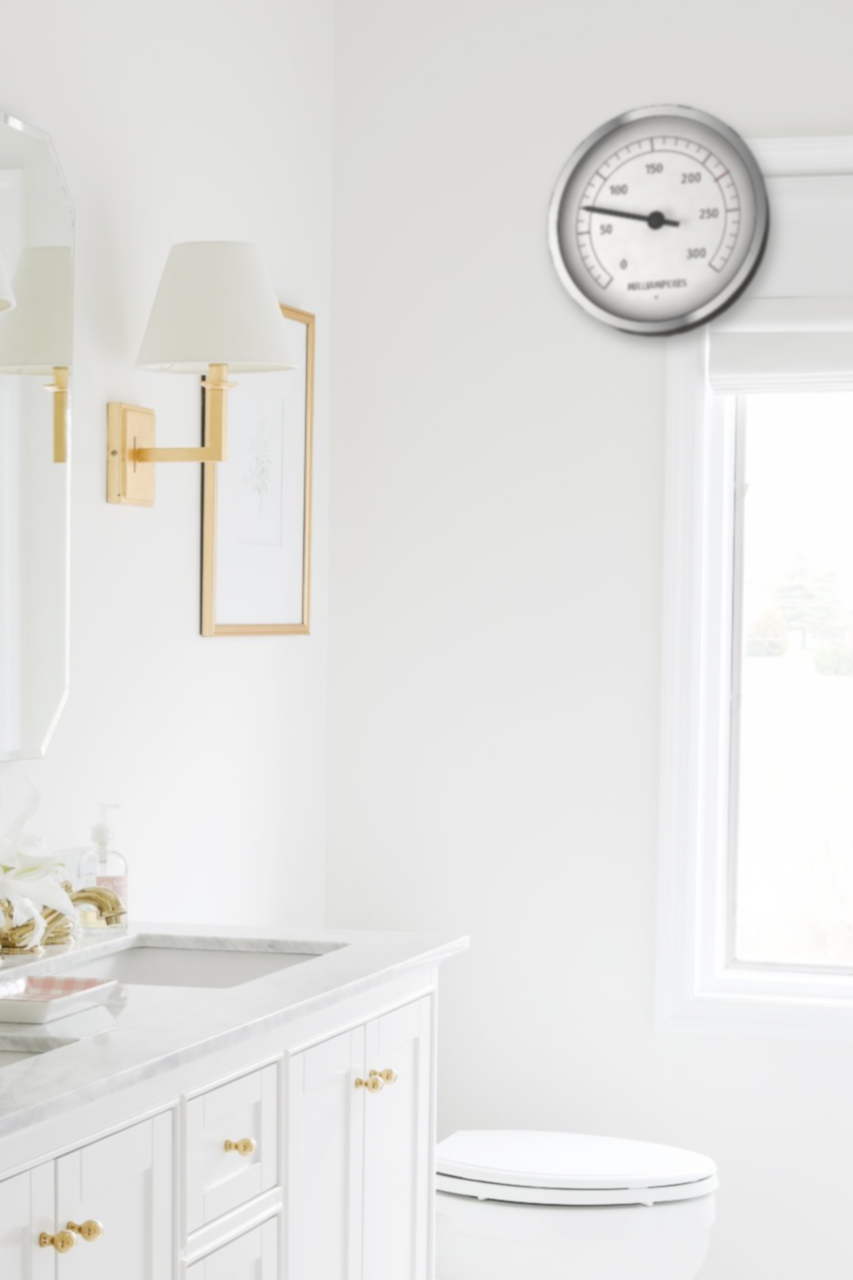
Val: 70 mA
